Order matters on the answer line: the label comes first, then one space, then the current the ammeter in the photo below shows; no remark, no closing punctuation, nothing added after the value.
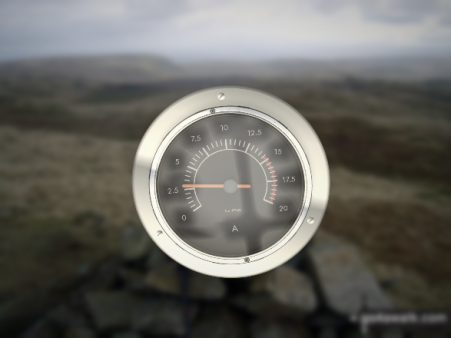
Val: 3 A
